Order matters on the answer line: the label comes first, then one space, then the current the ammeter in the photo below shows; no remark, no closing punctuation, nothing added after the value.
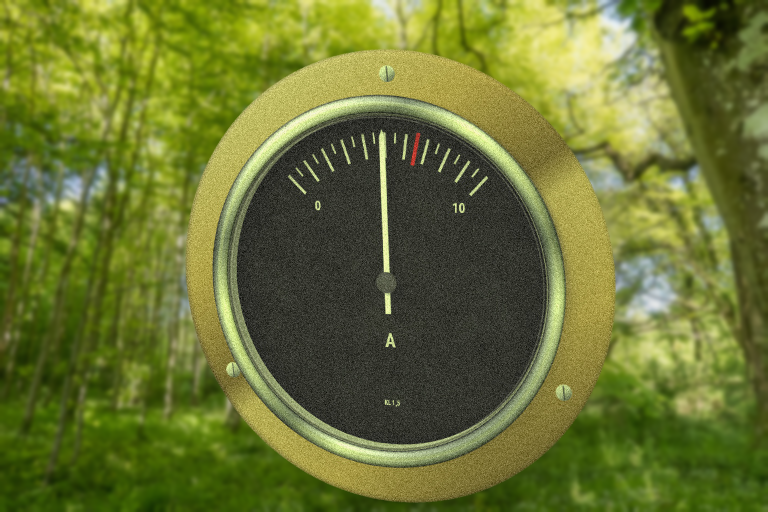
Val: 5 A
